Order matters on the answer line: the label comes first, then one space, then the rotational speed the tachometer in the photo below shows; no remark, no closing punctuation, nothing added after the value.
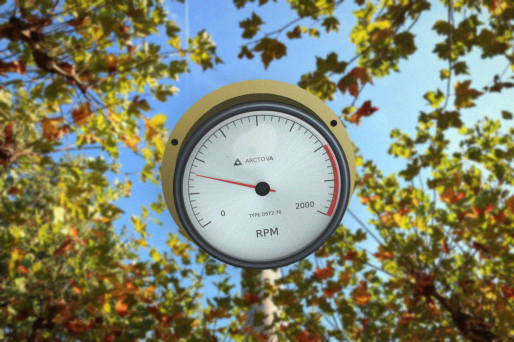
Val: 400 rpm
